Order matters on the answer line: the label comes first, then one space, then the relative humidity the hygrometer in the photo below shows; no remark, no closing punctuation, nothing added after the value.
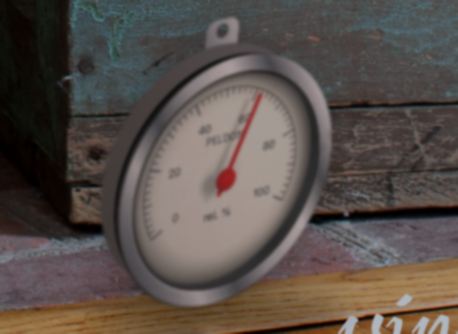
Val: 60 %
